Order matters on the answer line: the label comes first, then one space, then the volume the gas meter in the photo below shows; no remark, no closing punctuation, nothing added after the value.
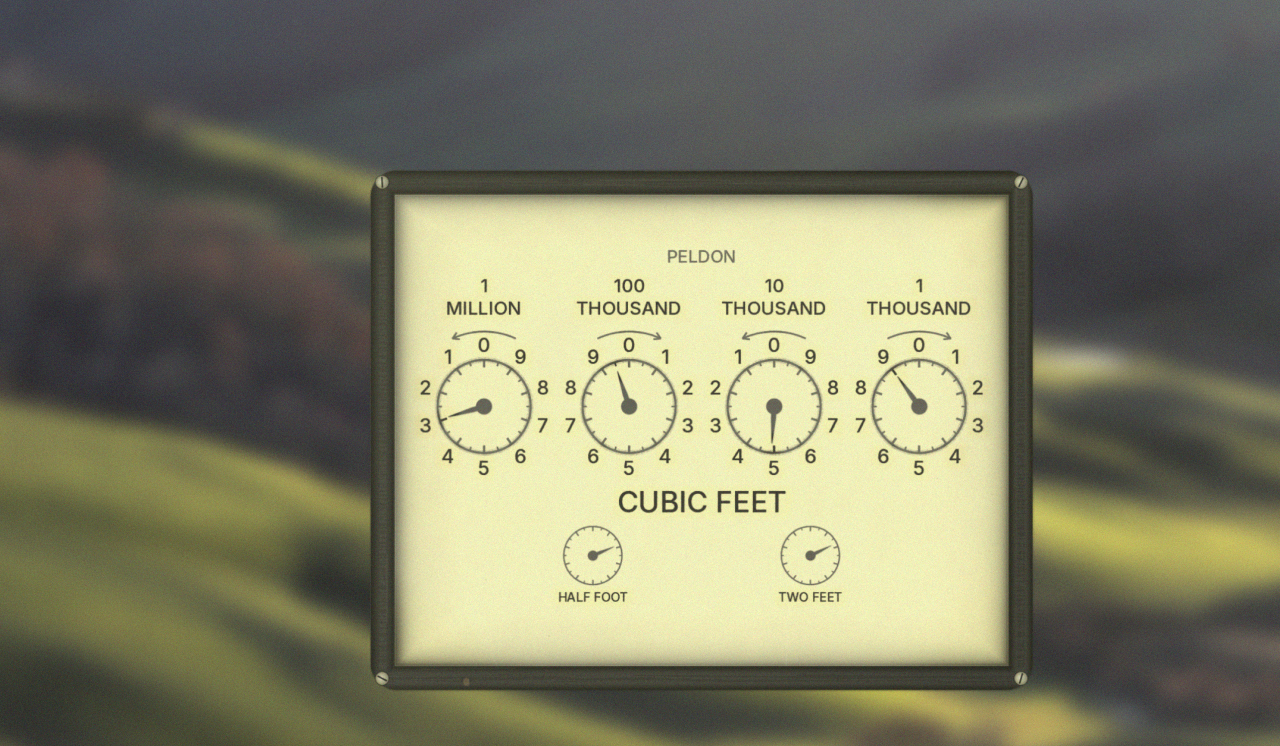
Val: 294900 ft³
